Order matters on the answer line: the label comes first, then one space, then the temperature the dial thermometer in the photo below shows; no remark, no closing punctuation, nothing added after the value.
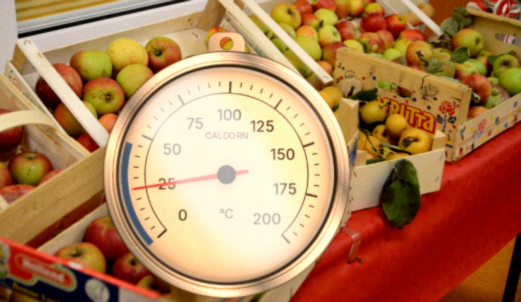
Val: 25 °C
